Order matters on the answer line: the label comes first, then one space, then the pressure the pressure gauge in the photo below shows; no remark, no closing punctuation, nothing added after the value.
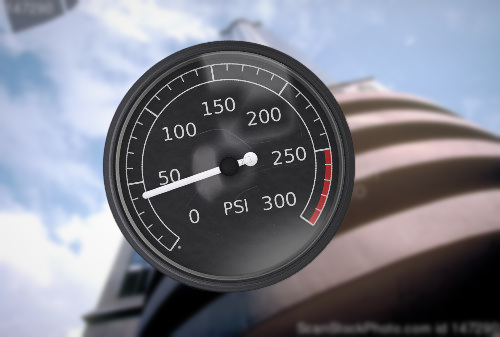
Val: 40 psi
